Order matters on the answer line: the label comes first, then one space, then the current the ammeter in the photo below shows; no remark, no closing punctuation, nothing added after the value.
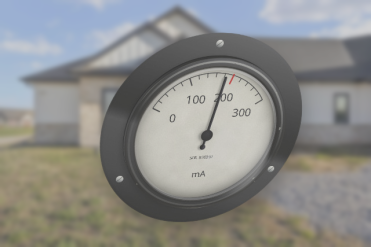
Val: 180 mA
